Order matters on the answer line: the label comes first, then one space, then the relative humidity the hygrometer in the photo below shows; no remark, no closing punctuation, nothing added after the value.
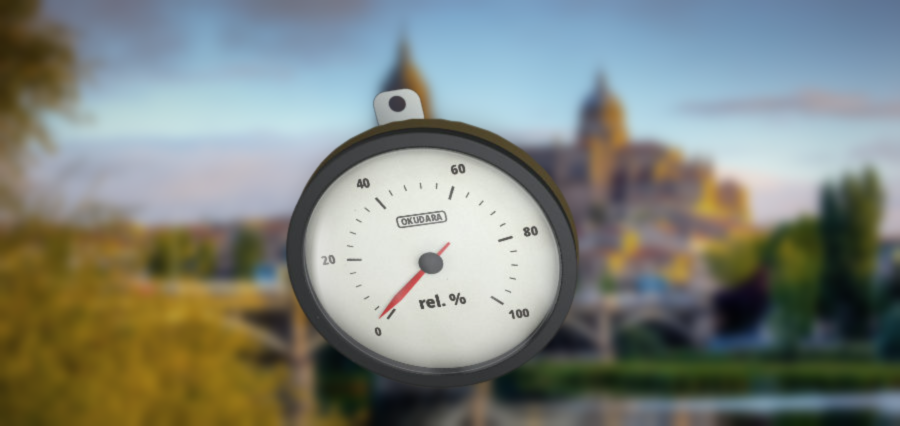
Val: 2 %
